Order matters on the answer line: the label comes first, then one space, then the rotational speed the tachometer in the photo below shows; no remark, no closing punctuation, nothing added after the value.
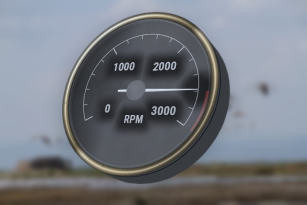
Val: 2600 rpm
